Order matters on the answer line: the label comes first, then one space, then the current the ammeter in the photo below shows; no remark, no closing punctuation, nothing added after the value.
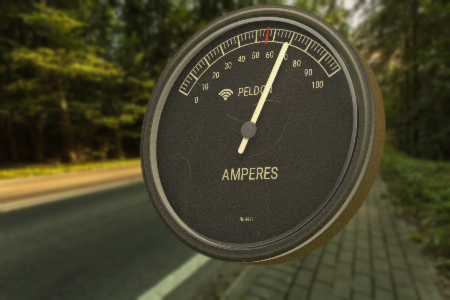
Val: 70 A
